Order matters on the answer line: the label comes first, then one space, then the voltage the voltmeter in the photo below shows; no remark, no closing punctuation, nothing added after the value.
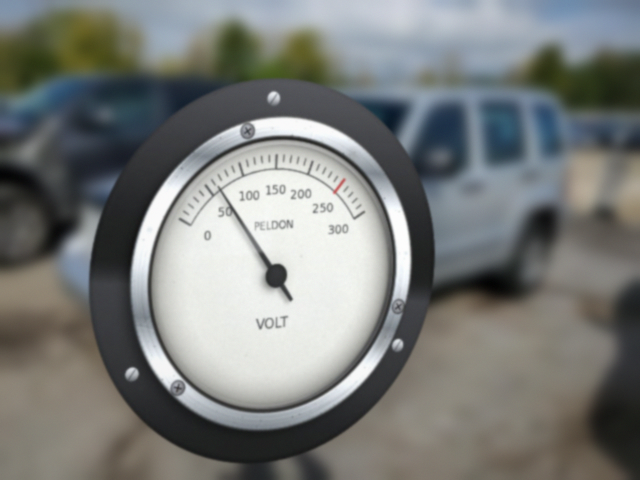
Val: 60 V
